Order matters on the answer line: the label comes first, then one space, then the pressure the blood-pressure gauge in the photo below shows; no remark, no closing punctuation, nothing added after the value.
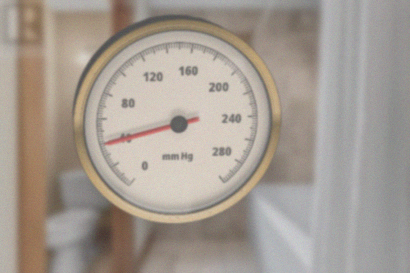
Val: 40 mmHg
